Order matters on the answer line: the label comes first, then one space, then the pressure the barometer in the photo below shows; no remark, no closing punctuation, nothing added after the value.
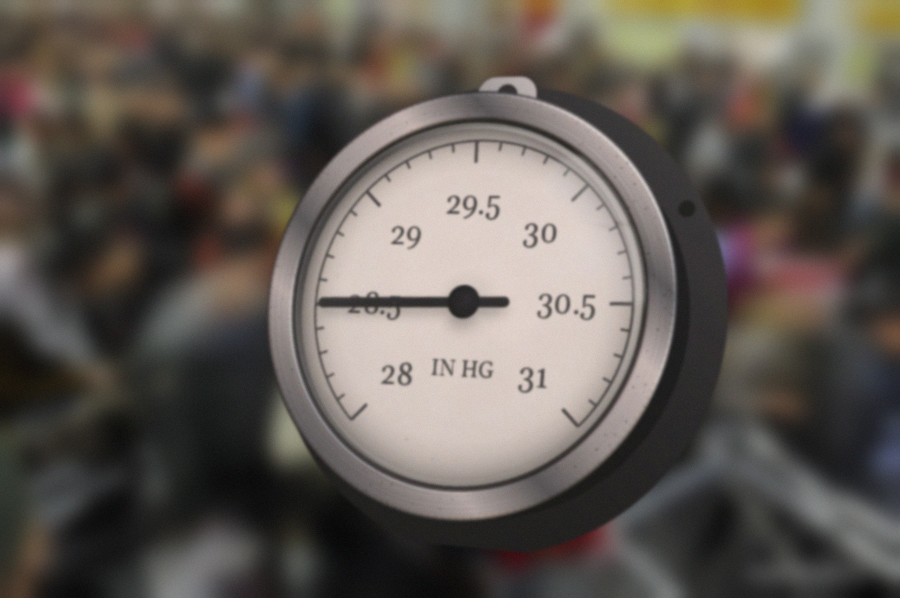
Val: 28.5 inHg
